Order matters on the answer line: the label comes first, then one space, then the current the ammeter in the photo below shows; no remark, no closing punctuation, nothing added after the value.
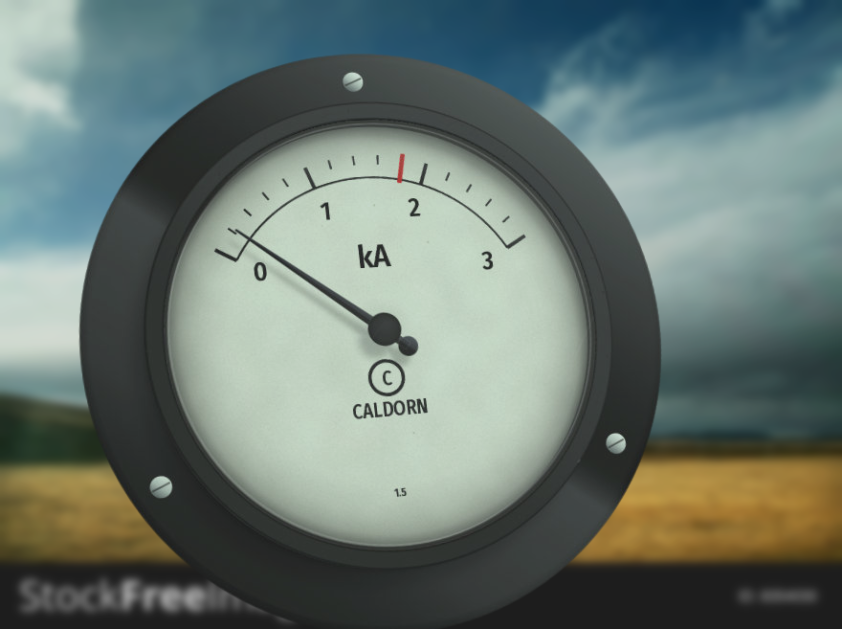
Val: 0.2 kA
